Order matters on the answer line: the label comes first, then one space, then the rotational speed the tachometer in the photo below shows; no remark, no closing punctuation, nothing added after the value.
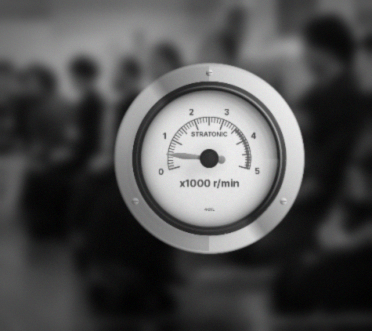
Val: 500 rpm
